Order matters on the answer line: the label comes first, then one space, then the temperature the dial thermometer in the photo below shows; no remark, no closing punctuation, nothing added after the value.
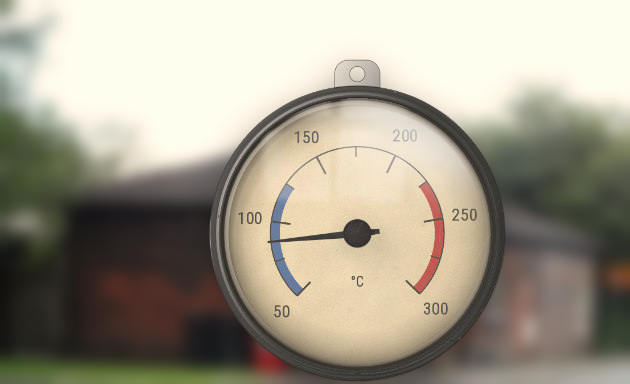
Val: 87.5 °C
